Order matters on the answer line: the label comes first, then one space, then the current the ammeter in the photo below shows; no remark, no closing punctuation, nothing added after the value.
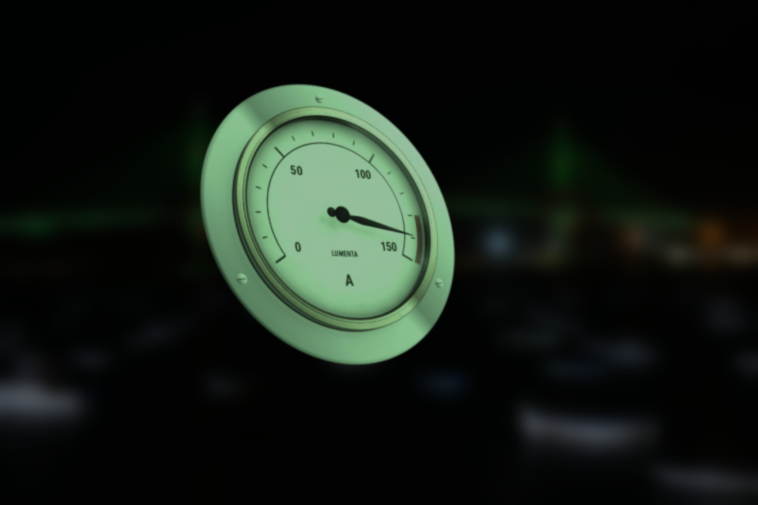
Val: 140 A
